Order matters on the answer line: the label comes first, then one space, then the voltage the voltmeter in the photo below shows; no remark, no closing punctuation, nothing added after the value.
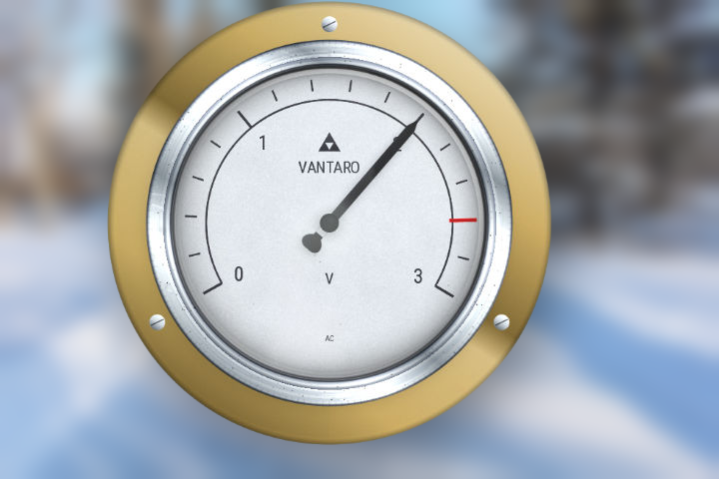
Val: 2 V
